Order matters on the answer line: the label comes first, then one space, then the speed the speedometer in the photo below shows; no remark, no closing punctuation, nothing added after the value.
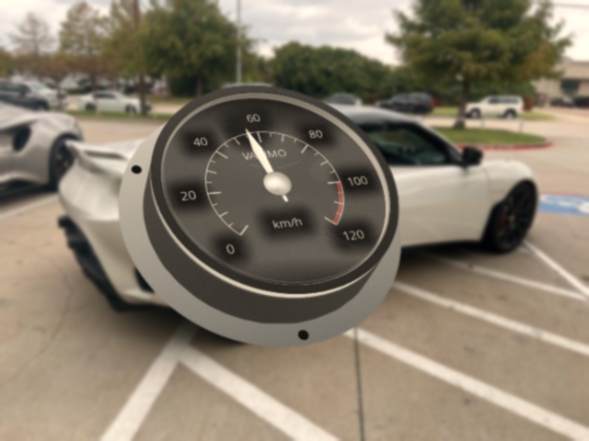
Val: 55 km/h
